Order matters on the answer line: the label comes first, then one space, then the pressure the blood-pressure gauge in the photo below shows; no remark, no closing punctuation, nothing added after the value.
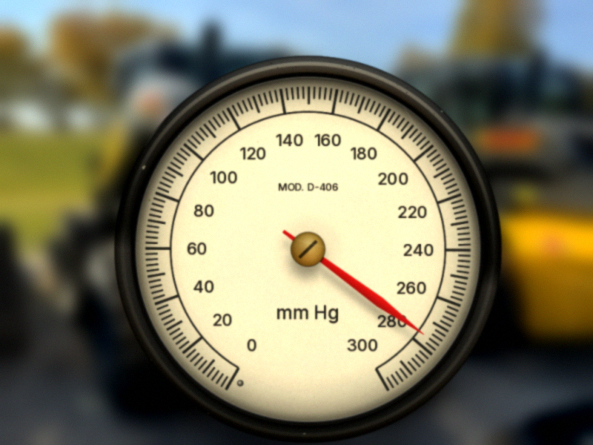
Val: 276 mmHg
